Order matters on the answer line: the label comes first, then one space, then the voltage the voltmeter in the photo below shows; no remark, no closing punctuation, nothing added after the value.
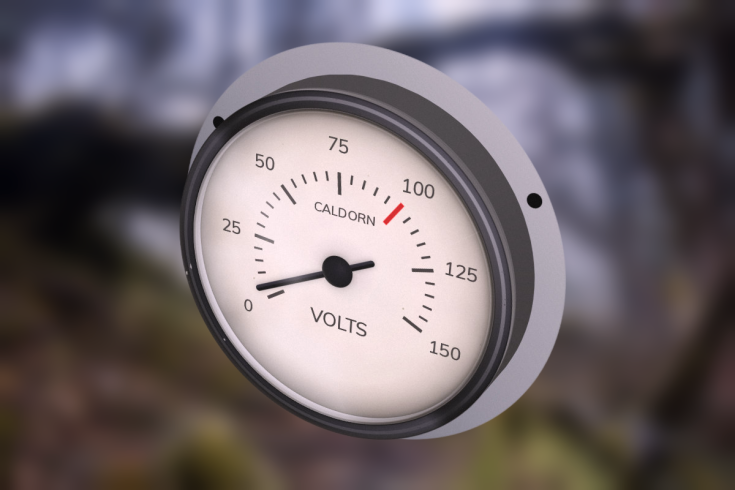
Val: 5 V
